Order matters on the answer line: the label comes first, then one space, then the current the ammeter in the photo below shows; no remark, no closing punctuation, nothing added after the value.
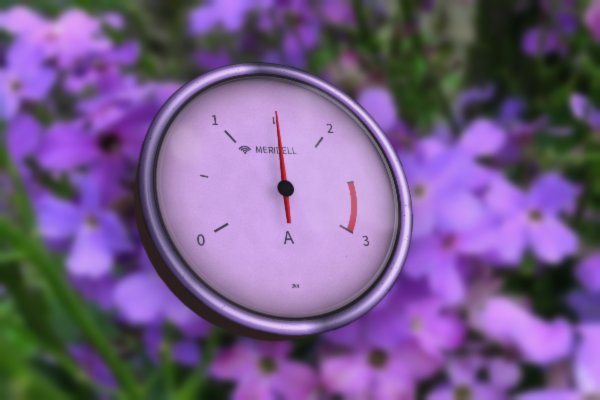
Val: 1.5 A
